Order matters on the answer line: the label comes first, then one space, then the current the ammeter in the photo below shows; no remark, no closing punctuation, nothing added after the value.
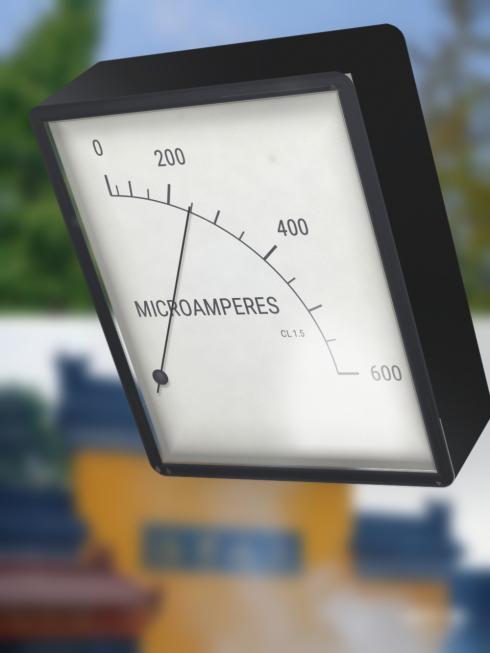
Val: 250 µA
